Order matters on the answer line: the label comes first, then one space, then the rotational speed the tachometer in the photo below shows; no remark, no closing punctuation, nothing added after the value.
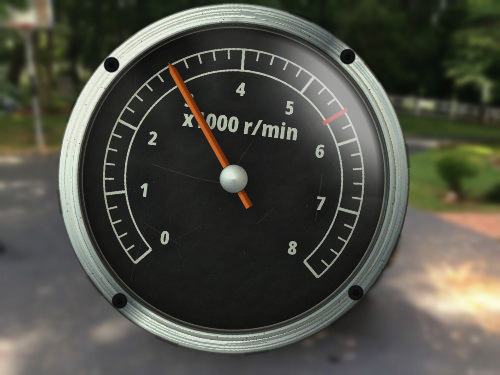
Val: 3000 rpm
